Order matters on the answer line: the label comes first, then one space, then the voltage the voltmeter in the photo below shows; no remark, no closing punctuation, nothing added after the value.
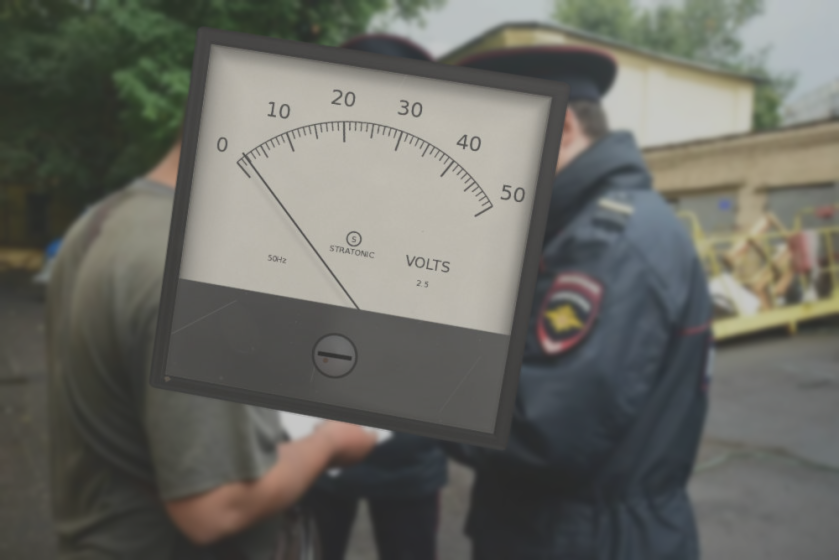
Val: 2 V
